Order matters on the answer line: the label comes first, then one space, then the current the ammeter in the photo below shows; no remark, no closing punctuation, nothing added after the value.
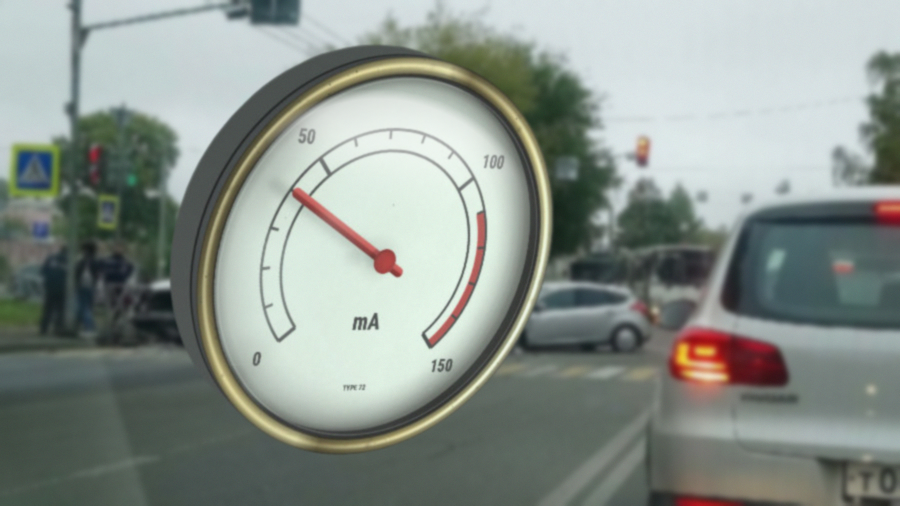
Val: 40 mA
